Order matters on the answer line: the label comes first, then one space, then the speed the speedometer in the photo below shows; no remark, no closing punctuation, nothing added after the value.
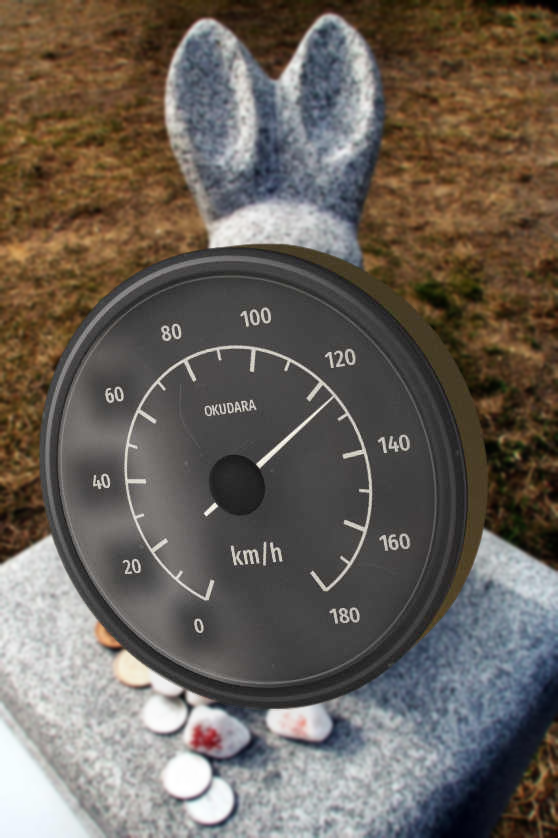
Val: 125 km/h
